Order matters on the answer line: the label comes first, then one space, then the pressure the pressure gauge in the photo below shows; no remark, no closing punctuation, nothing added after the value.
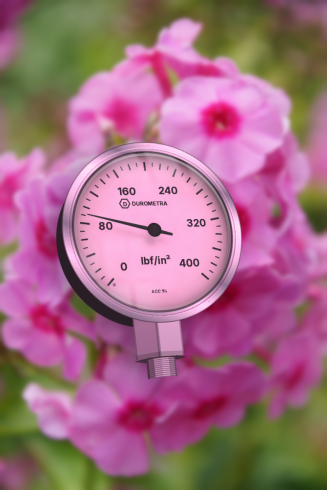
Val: 90 psi
